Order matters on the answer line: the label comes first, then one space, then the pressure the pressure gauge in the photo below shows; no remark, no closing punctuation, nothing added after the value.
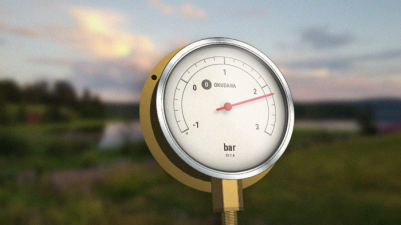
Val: 2.2 bar
